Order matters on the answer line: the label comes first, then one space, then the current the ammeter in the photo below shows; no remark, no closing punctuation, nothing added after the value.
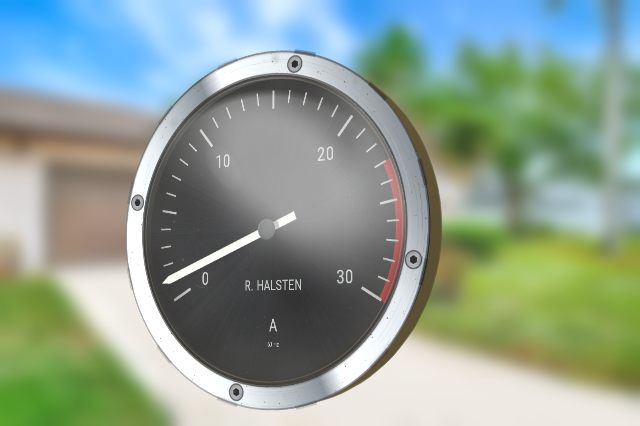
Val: 1 A
